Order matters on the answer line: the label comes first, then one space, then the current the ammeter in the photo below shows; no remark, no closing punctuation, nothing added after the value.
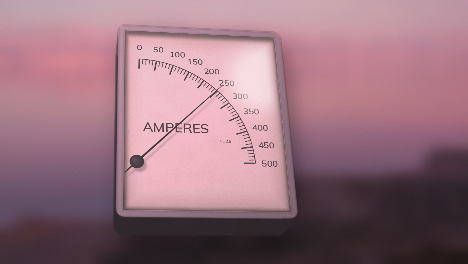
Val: 250 A
